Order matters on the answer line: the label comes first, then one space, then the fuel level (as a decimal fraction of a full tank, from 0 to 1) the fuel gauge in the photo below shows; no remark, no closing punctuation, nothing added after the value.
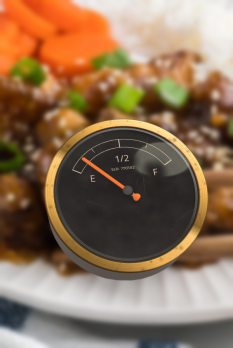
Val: 0.125
